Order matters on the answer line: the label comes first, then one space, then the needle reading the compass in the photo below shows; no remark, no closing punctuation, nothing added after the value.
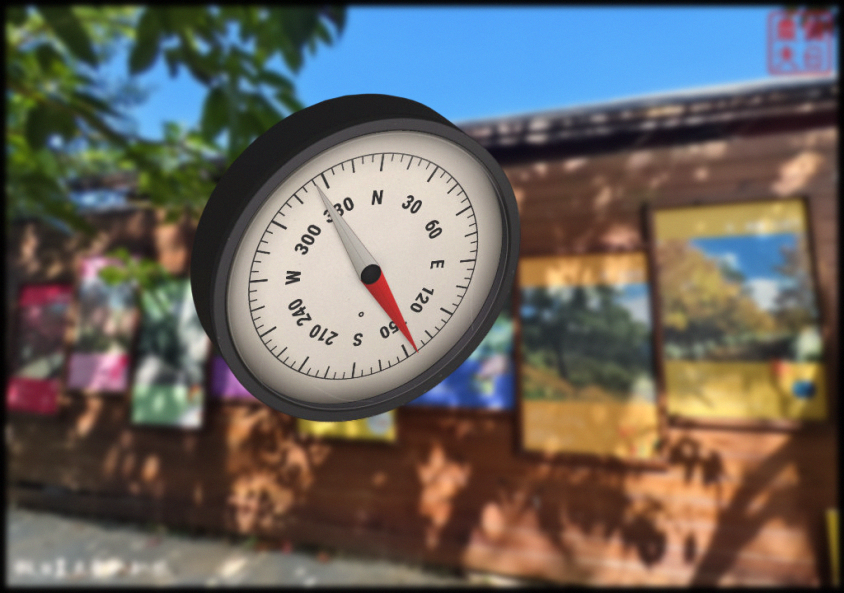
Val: 145 °
